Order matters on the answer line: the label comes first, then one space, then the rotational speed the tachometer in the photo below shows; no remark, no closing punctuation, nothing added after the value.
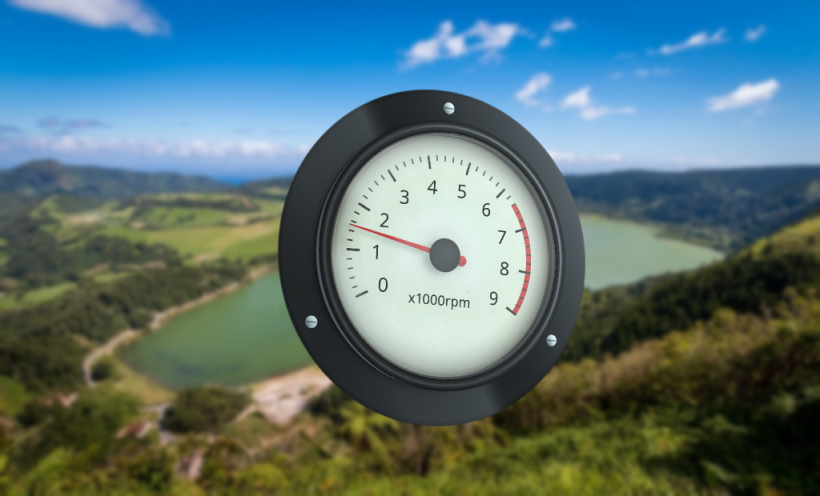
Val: 1500 rpm
